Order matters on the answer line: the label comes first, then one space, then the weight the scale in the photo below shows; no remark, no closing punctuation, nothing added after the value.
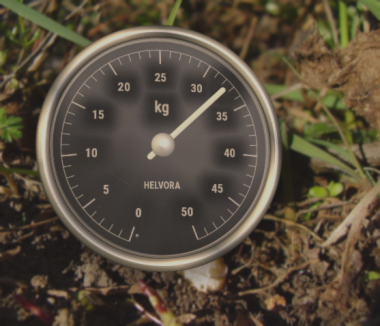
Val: 32.5 kg
